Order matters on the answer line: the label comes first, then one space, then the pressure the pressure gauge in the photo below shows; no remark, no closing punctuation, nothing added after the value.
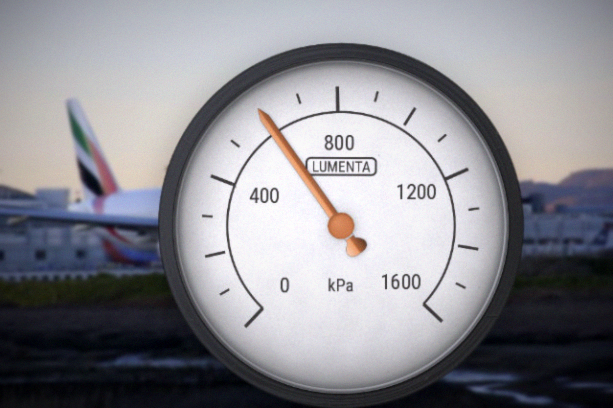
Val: 600 kPa
